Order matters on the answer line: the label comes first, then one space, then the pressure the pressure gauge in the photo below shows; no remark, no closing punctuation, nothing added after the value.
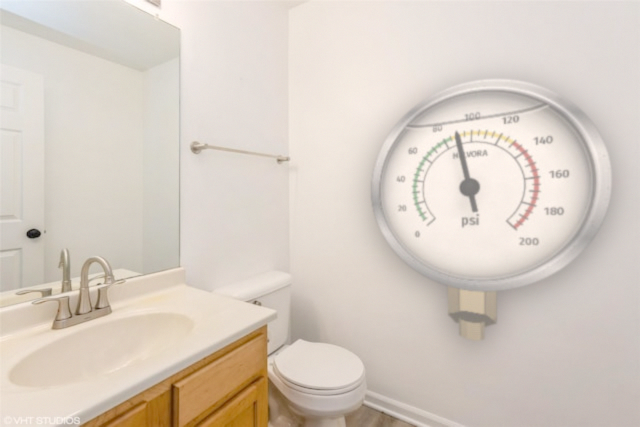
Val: 90 psi
